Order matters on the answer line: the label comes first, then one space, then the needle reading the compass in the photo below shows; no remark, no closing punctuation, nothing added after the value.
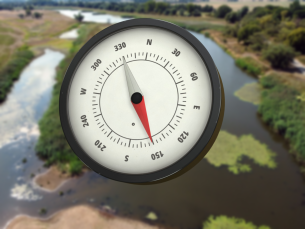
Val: 150 °
